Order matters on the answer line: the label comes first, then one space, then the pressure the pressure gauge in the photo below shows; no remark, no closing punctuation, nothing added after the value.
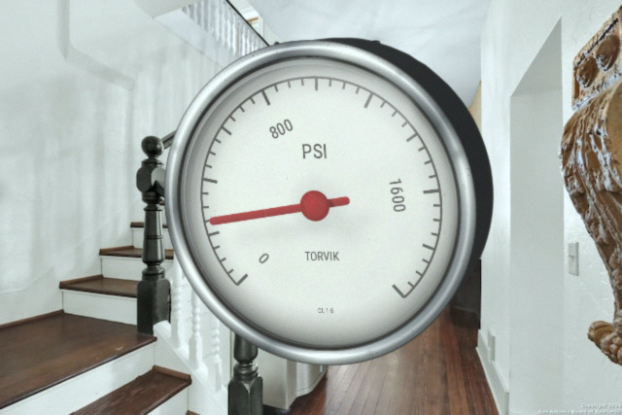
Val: 250 psi
